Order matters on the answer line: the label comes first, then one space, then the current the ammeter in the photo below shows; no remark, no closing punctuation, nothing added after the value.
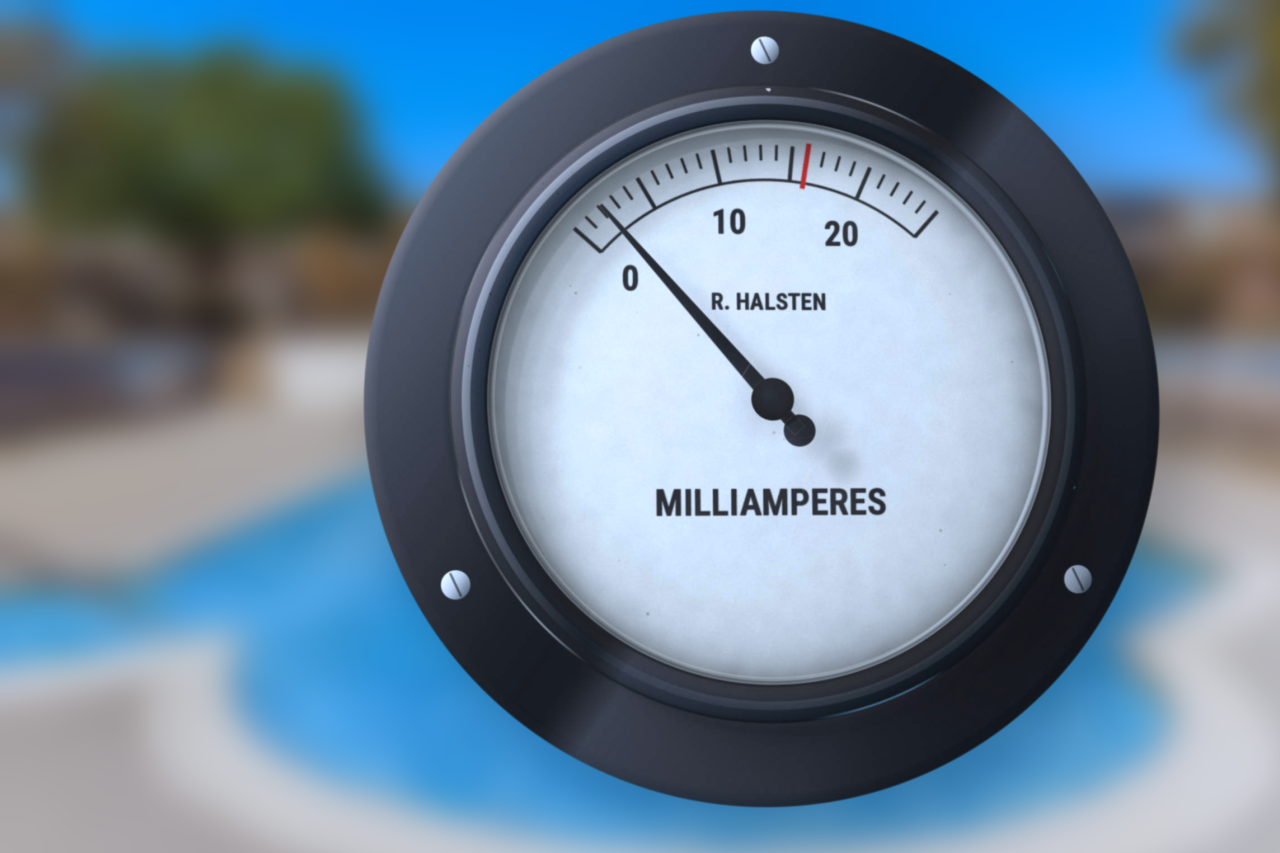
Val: 2 mA
